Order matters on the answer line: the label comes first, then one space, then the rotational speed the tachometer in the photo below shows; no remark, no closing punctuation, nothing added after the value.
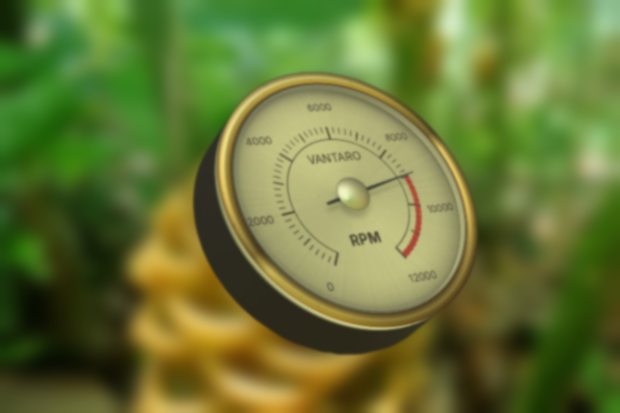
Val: 9000 rpm
